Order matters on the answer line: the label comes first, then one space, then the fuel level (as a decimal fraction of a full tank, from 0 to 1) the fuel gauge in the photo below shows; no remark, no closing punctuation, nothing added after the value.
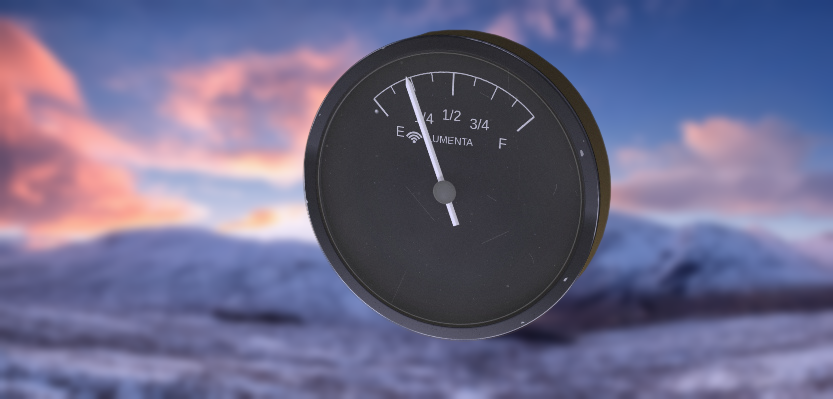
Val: 0.25
